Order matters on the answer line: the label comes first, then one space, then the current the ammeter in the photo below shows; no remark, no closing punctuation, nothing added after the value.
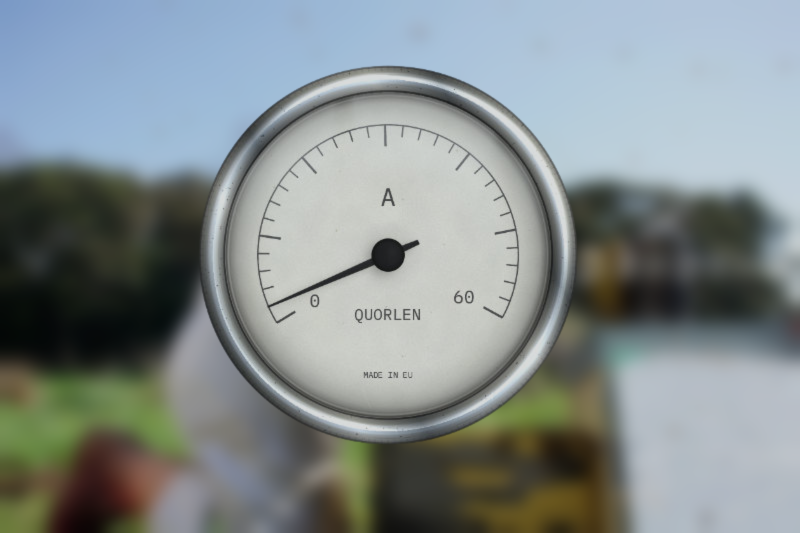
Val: 2 A
